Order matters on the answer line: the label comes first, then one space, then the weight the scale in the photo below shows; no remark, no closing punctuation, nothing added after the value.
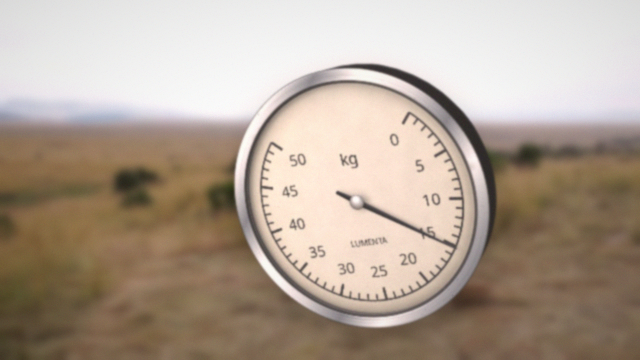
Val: 15 kg
